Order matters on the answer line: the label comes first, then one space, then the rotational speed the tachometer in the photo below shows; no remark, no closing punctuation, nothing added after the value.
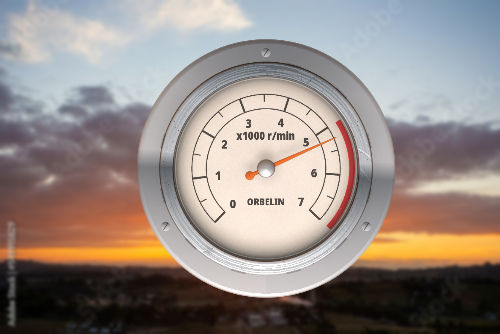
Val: 5250 rpm
